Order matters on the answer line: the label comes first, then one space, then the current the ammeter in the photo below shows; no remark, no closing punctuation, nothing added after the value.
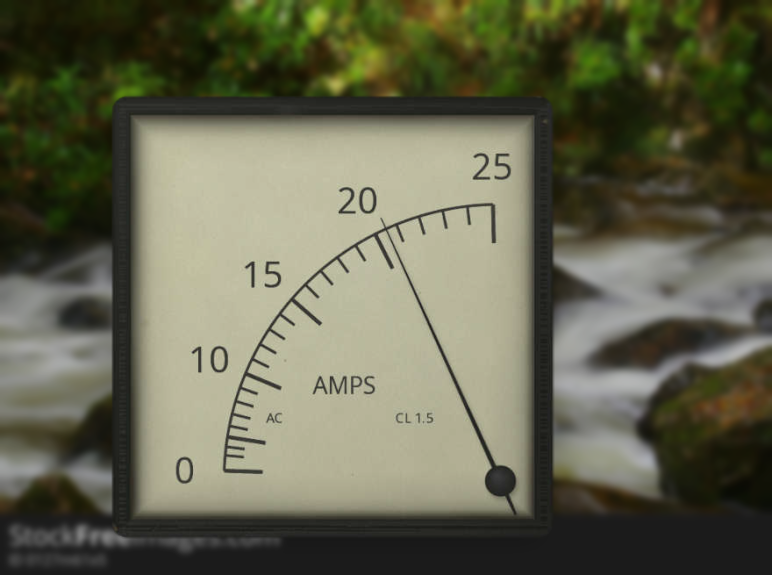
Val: 20.5 A
